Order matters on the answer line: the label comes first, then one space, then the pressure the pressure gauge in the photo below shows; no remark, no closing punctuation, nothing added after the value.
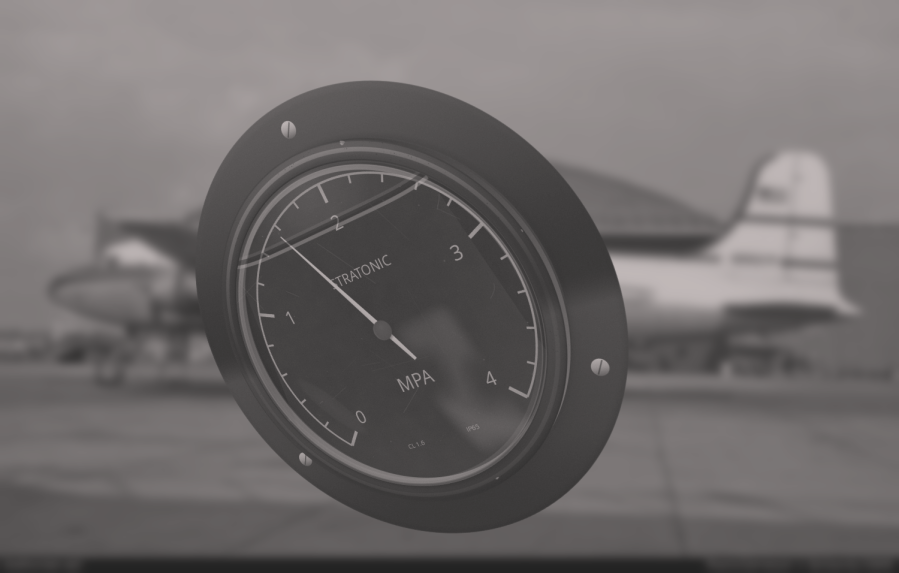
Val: 1.6 MPa
